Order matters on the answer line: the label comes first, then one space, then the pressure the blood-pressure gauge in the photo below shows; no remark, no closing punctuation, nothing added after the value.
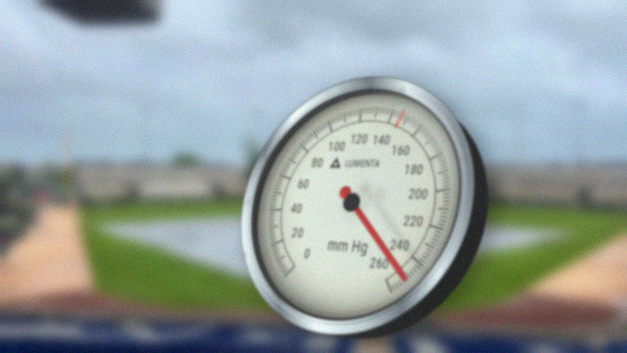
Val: 250 mmHg
